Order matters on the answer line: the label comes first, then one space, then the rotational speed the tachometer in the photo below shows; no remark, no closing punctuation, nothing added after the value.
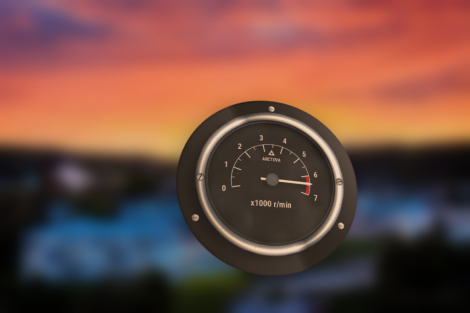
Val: 6500 rpm
